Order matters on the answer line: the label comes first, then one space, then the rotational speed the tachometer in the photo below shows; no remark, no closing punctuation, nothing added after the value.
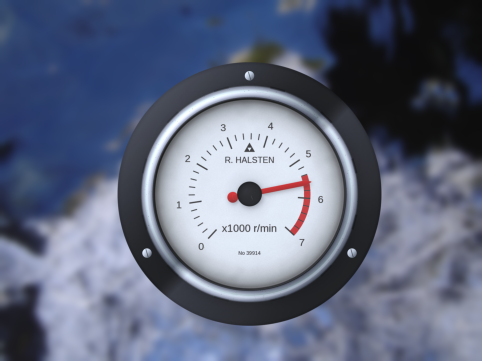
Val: 5600 rpm
